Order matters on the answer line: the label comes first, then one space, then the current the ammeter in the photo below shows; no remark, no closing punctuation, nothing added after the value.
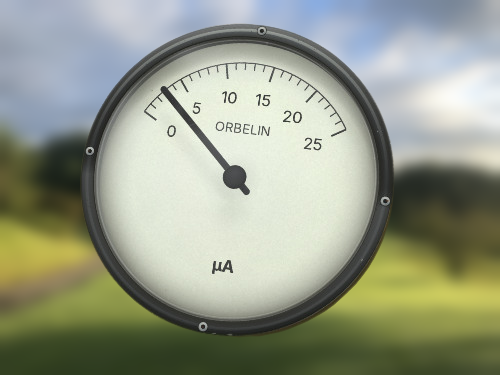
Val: 3 µA
